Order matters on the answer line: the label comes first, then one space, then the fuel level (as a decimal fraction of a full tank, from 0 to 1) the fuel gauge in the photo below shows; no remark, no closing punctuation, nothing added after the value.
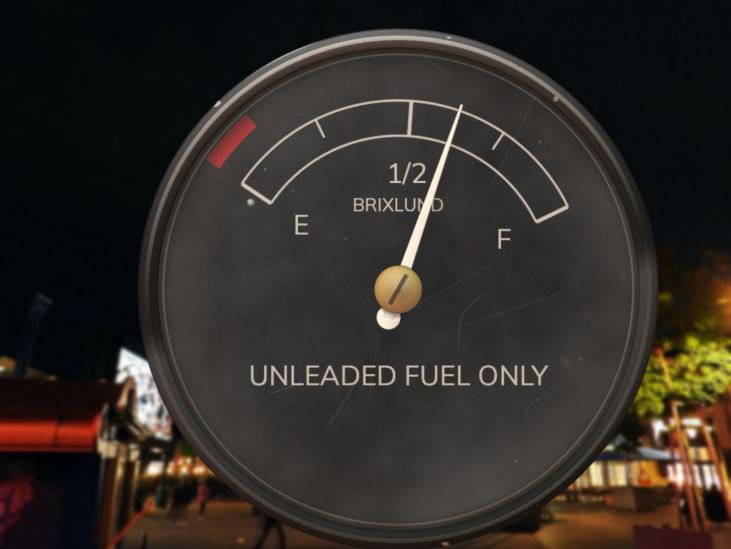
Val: 0.625
